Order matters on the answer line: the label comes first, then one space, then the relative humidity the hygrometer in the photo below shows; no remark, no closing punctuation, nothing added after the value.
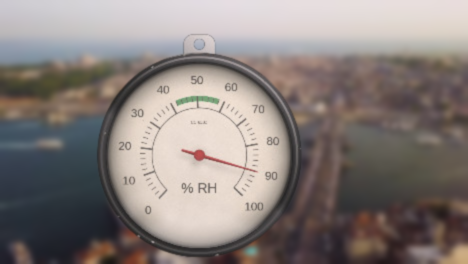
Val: 90 %
